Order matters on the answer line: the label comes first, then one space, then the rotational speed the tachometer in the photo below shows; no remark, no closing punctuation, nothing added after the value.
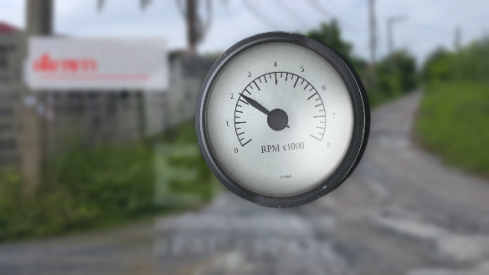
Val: 2250 rpm
